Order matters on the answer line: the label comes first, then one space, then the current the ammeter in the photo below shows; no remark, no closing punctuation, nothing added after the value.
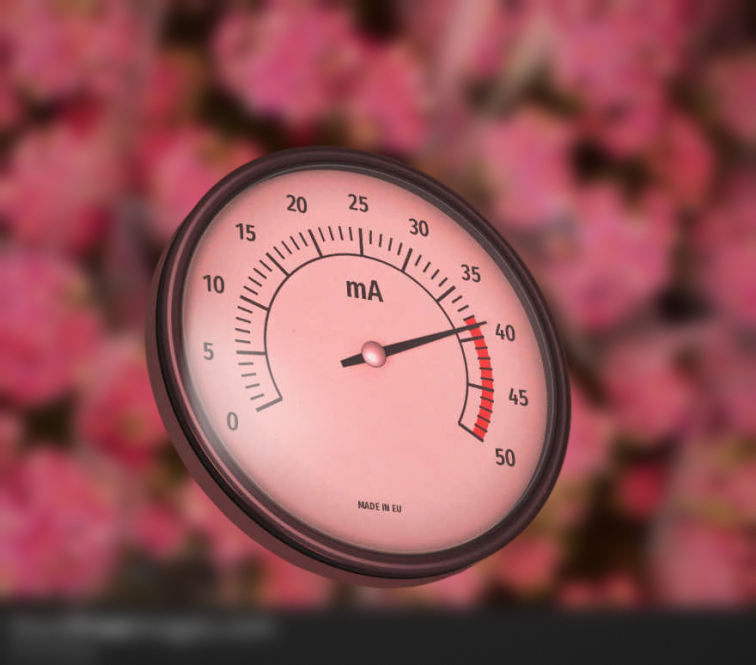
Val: 39 mA
